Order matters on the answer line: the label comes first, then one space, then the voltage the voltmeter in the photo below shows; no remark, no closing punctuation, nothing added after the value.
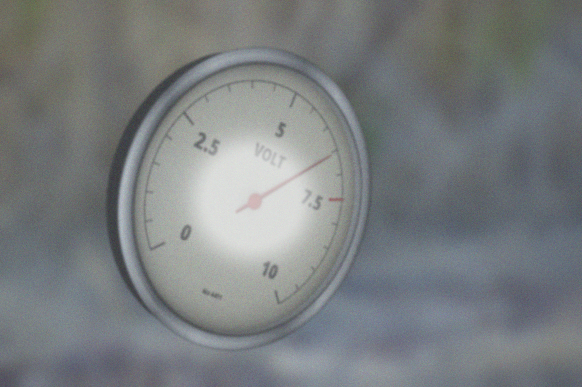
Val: 6.5 V
